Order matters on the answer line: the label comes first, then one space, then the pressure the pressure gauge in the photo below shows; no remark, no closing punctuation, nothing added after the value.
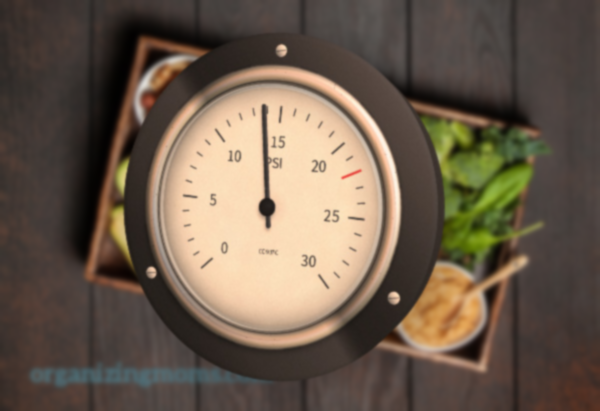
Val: 14 psi
